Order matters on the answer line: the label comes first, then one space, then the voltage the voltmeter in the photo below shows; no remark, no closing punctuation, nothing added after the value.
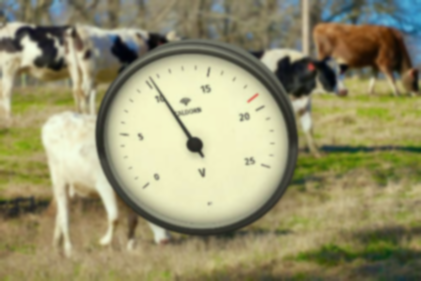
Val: 10.5 V
